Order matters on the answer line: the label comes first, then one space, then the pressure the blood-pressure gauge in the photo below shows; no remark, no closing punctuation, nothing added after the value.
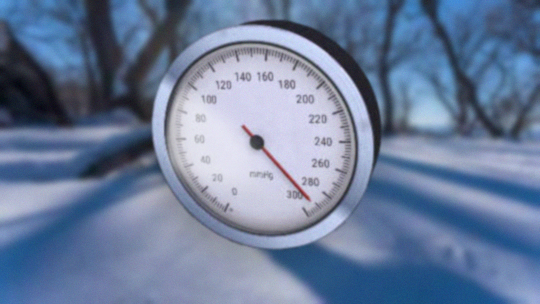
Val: 290 mmHg
